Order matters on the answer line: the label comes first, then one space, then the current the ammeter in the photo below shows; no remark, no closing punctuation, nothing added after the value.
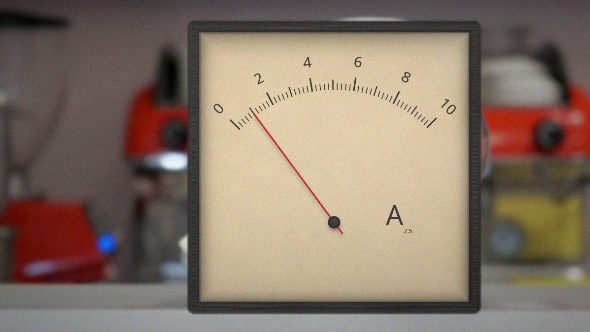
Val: 1 A
